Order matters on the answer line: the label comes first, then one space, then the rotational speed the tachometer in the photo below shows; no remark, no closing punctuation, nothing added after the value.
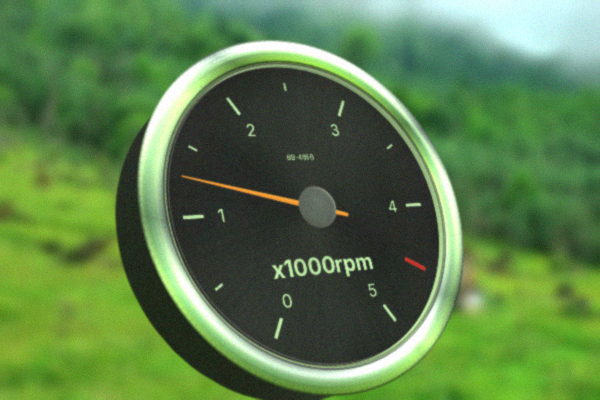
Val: 1250 rpm
